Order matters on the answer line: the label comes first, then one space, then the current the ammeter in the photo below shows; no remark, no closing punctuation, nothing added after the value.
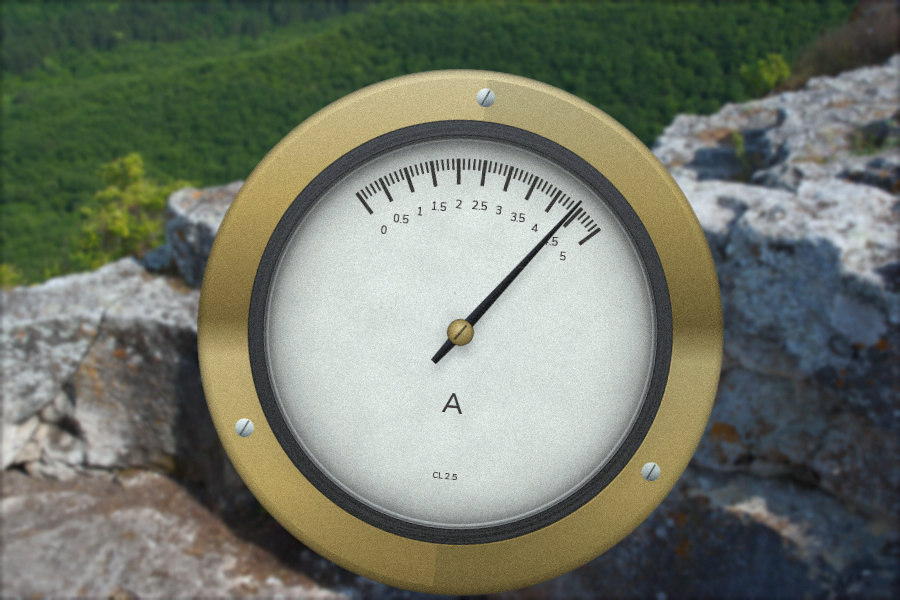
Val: 4.4 A
